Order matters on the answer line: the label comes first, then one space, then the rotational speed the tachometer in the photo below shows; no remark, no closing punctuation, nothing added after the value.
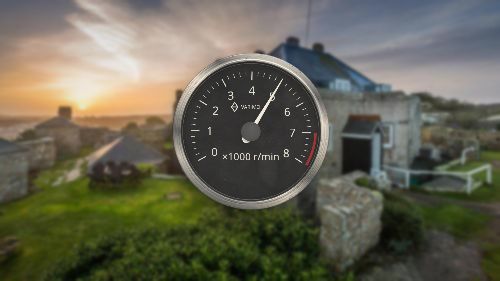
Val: 5000 rpm
